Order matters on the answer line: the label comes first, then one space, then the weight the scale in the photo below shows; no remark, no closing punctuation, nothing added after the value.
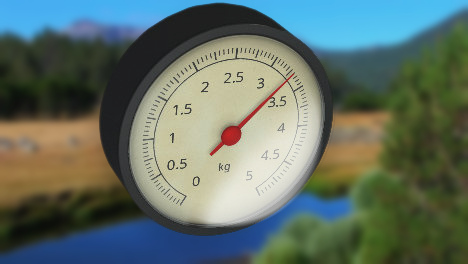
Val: 3.25 kg
